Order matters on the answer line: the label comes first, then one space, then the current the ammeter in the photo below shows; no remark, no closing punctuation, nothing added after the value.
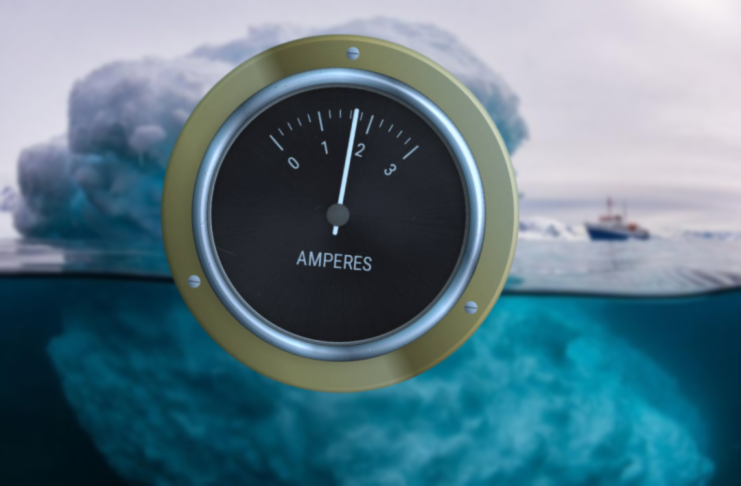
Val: 1.7 A
